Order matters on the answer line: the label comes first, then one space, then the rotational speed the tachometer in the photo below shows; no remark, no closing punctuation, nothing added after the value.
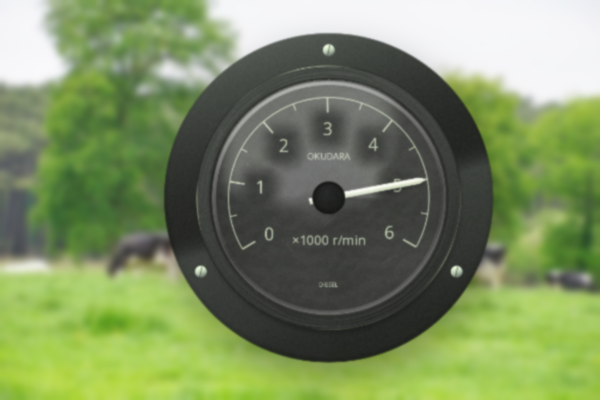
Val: 5000 rpm
